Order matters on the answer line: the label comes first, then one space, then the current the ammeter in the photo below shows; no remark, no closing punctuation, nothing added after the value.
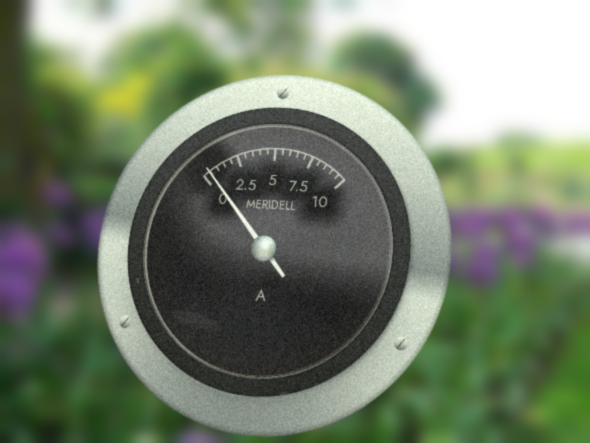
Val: 0.5 A
